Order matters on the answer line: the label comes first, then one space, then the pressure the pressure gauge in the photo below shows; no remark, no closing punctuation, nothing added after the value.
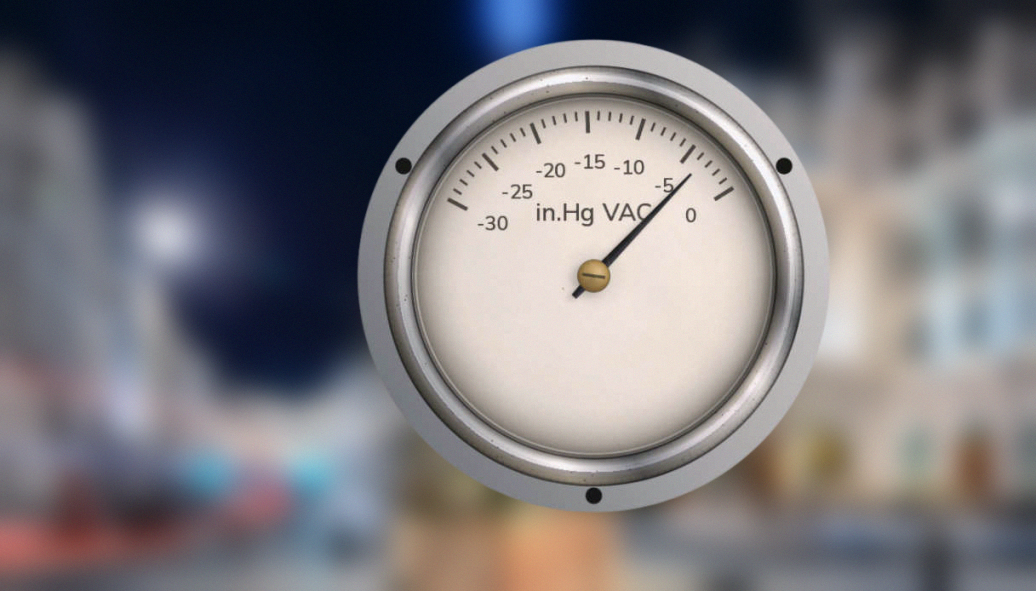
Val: -3.5 inHg
